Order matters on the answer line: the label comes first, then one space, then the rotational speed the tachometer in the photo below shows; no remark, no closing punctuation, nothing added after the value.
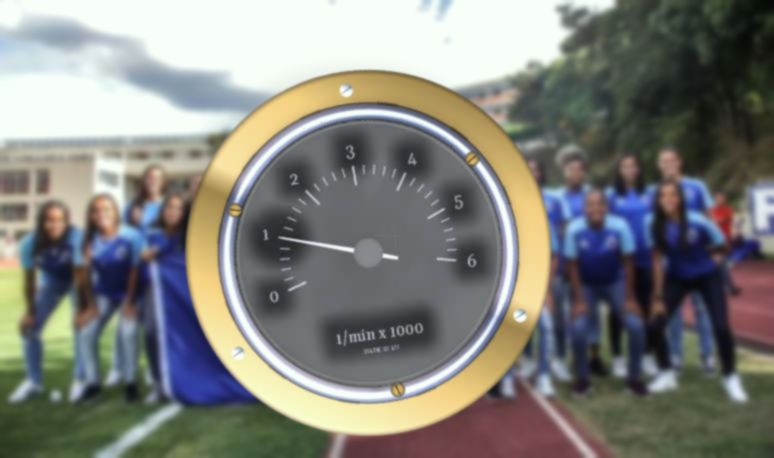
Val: 1000 rpm
